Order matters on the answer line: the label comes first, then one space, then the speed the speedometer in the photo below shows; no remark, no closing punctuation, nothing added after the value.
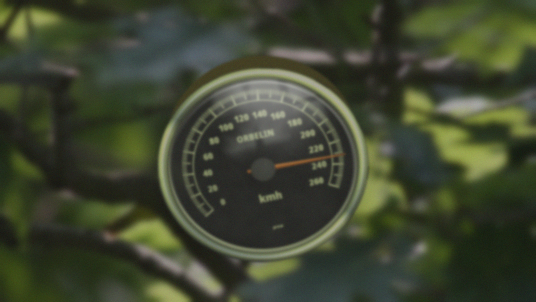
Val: 230 km/h
